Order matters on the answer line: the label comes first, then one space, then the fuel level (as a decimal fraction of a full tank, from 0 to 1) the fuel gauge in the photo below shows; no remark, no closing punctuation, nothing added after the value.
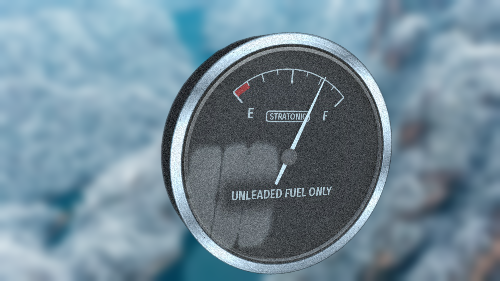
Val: 0.75
